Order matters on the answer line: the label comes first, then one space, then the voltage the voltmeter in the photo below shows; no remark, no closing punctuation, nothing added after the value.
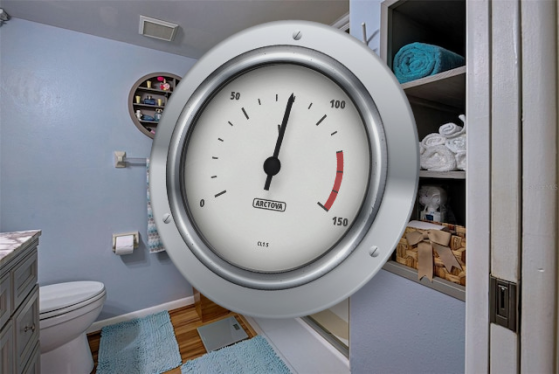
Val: 80 V
